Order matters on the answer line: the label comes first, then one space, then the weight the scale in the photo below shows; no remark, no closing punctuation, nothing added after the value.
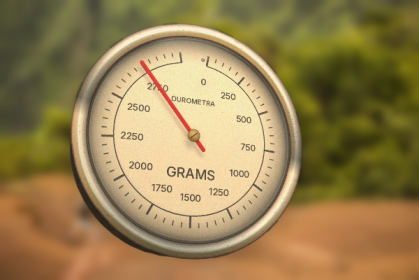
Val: 2750 g
